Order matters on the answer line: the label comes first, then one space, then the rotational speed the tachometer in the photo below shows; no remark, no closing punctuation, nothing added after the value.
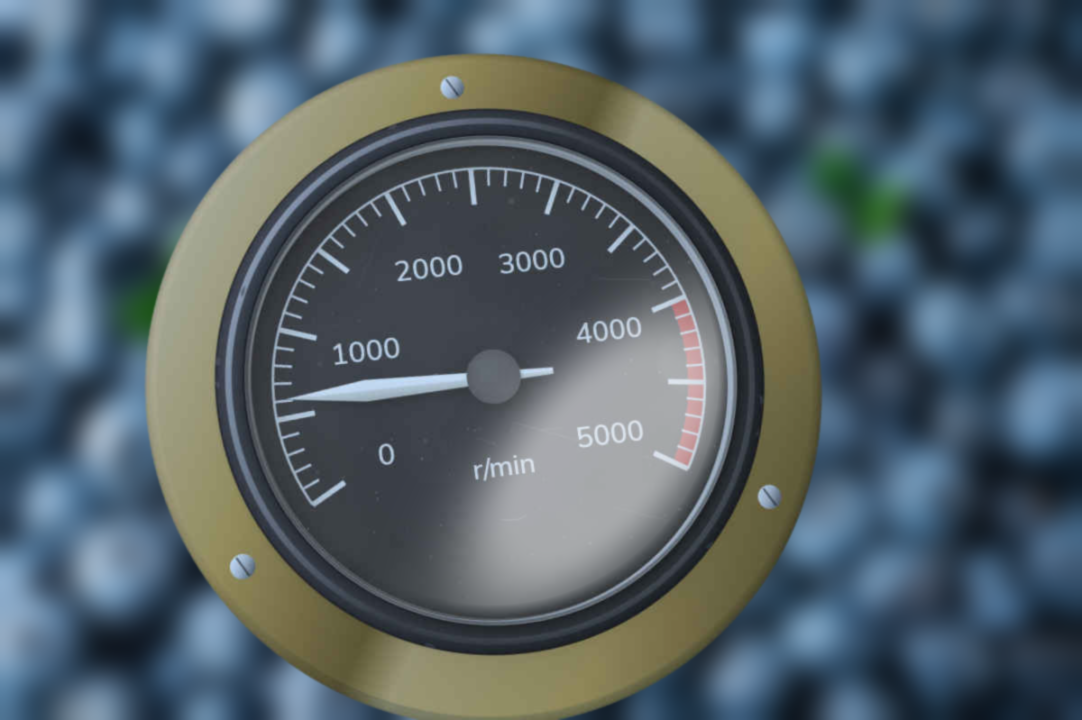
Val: 600 rpm
